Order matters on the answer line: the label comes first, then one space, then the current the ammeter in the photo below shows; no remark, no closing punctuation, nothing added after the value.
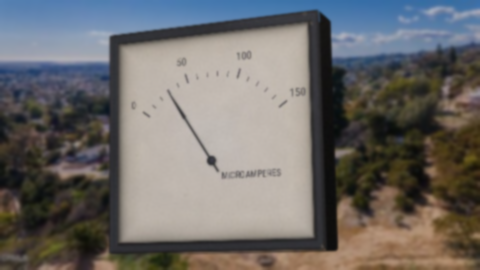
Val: 30 µA
